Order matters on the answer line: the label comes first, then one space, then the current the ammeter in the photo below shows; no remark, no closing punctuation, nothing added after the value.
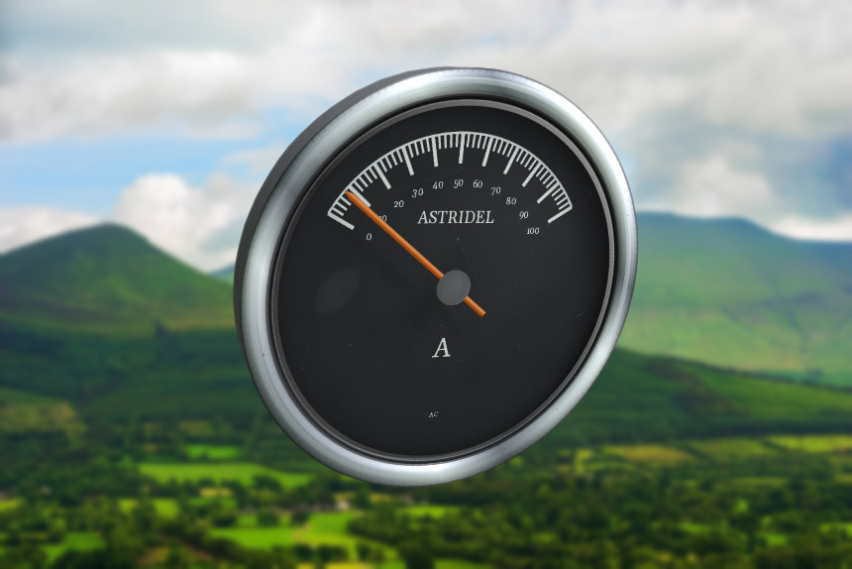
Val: 8 A
